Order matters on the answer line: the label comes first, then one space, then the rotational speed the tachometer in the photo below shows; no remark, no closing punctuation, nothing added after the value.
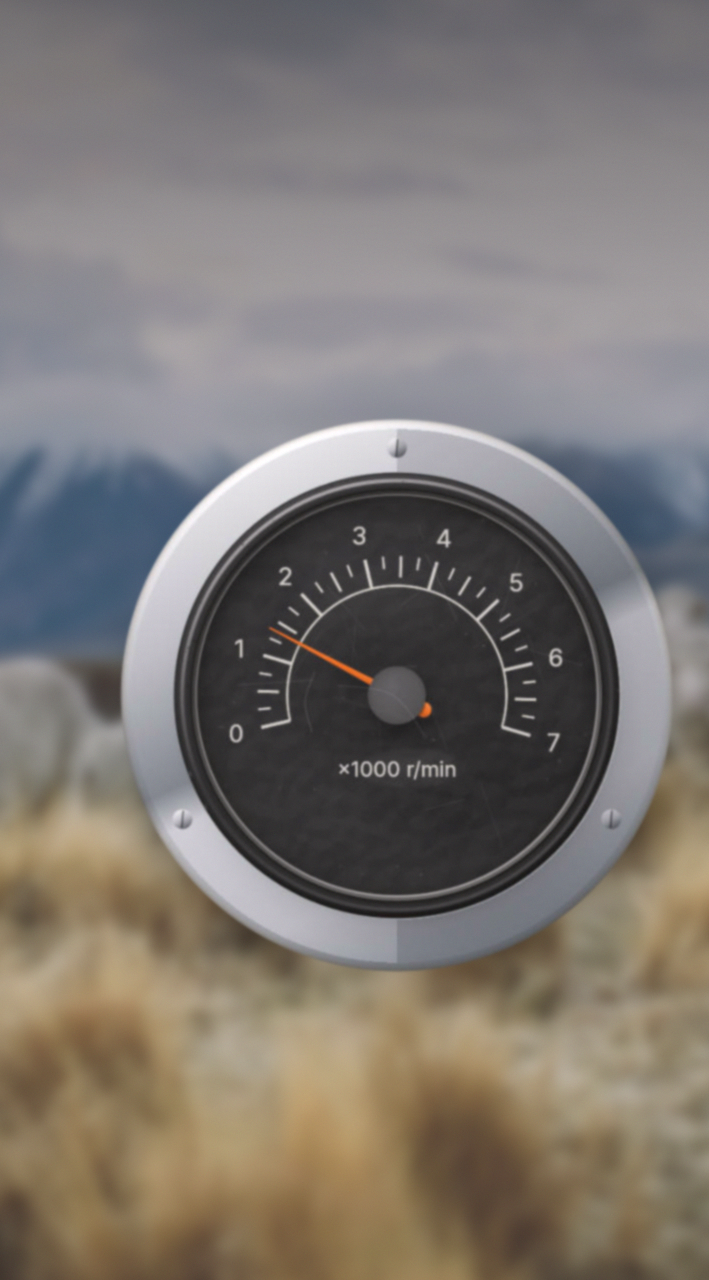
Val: 1375 rpm
